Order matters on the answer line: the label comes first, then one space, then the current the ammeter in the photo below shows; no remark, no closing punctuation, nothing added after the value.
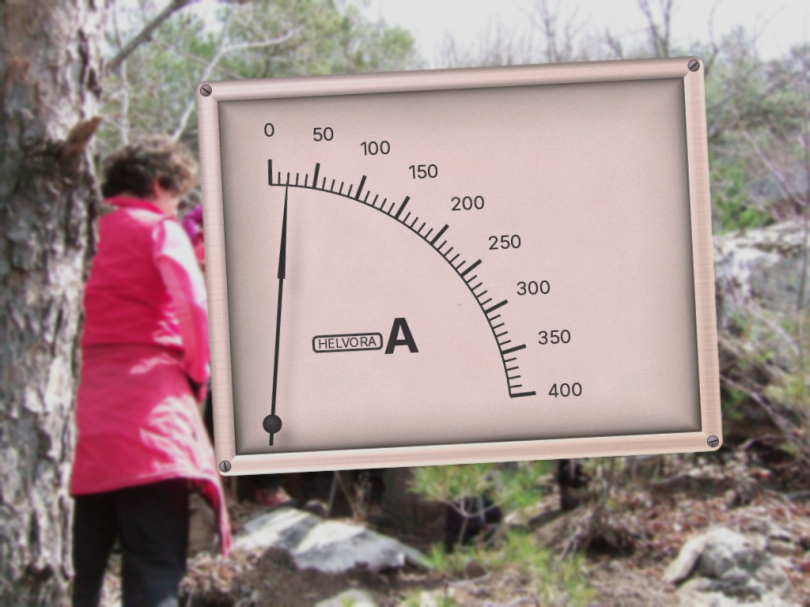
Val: 20 A
